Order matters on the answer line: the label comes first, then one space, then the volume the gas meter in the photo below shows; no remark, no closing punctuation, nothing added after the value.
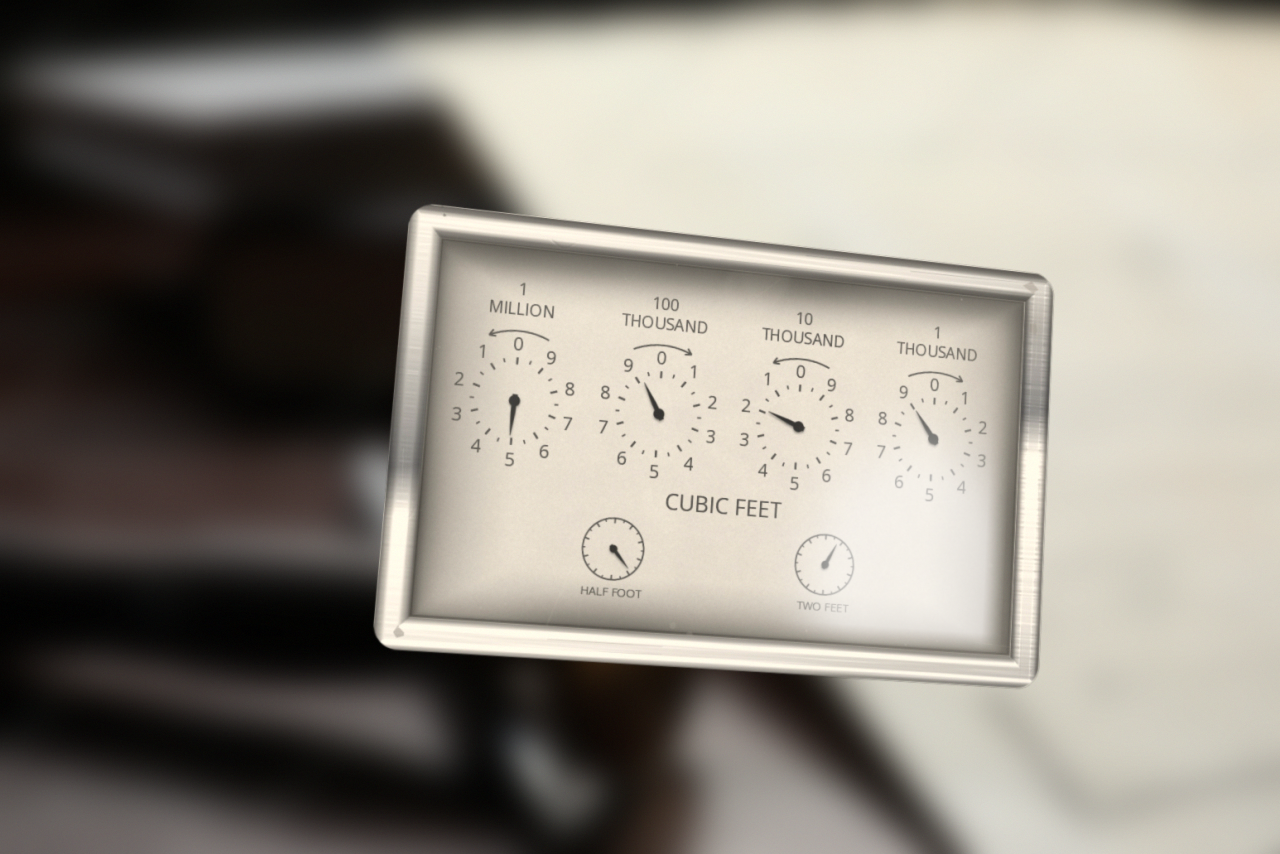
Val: 491900 ft³
